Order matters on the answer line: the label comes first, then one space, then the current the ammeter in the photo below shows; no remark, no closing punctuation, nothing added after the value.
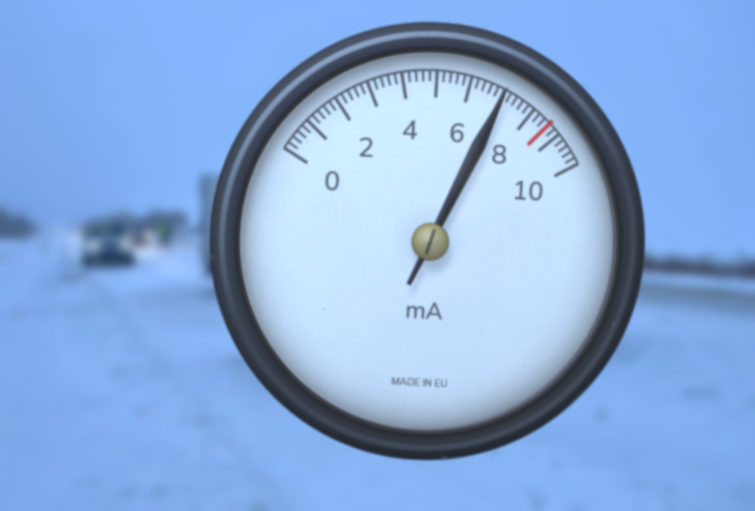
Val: 7 mA
